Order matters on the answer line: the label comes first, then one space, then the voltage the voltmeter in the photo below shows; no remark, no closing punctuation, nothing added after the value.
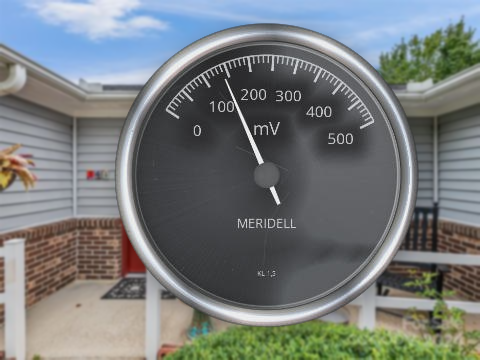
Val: 140 mV
